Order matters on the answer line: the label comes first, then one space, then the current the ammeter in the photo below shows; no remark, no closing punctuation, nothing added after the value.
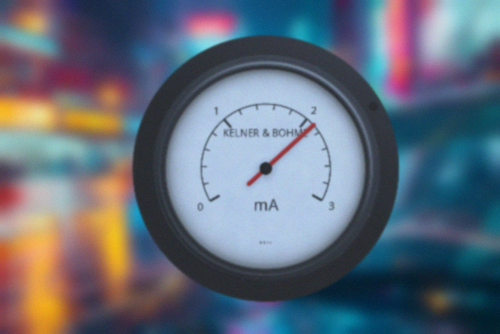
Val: 2.1 mA
